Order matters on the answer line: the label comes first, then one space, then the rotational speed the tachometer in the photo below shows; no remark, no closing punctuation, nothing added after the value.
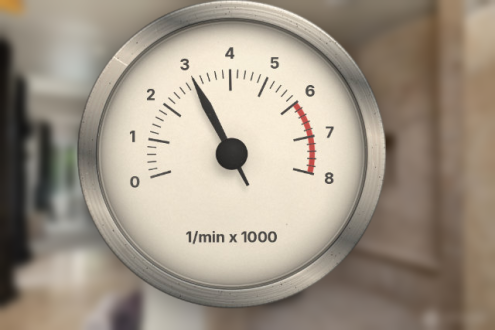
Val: 3000 rpm
